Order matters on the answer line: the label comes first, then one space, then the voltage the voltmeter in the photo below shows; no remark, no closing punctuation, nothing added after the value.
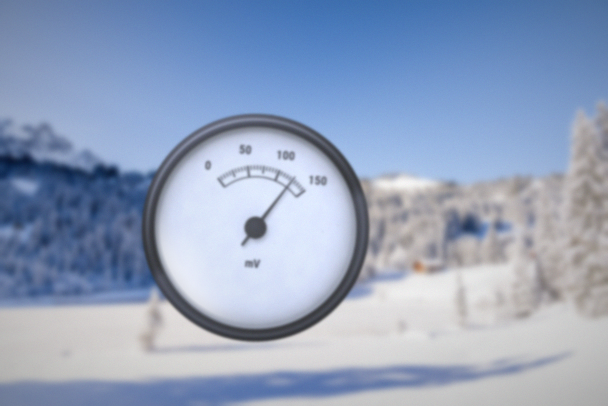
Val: 125 mV
